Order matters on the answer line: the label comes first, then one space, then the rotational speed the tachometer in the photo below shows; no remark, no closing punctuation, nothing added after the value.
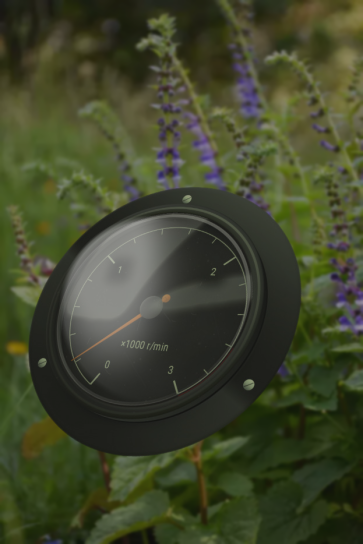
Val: 200 rpm
